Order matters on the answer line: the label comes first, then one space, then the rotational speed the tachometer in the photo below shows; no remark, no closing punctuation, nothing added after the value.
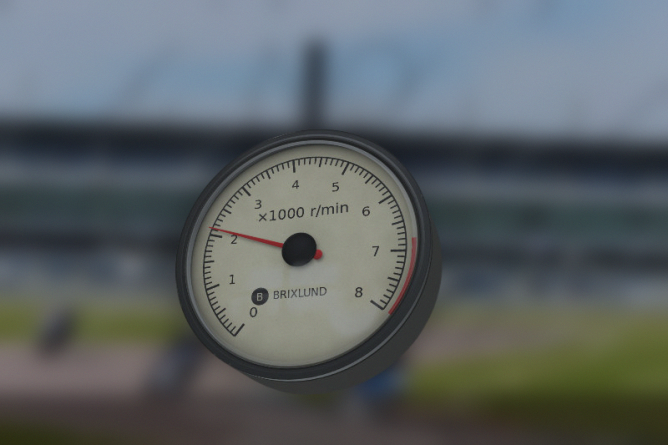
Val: 2100 rpm
